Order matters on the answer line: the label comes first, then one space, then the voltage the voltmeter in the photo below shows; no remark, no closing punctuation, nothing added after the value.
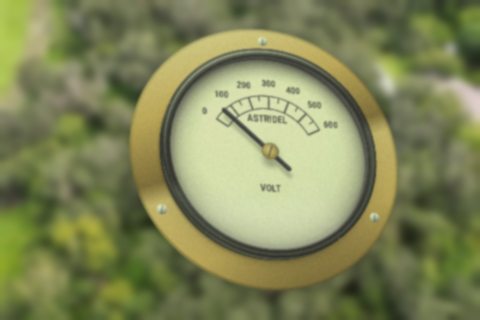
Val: 50 V
